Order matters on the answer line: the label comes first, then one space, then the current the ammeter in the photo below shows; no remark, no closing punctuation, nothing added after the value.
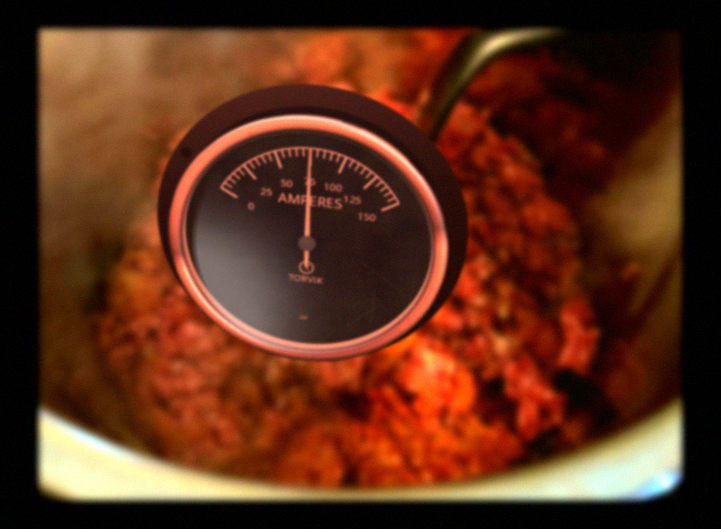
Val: 75 A
